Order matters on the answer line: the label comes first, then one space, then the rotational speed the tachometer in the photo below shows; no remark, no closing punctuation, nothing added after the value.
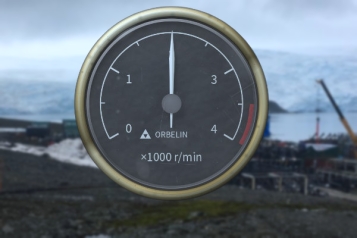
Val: 2000 rpm
